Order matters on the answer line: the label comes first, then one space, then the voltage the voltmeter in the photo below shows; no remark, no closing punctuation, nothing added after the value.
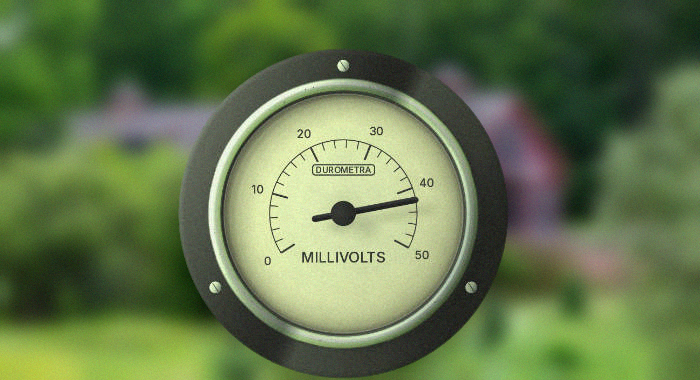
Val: 42 mV
